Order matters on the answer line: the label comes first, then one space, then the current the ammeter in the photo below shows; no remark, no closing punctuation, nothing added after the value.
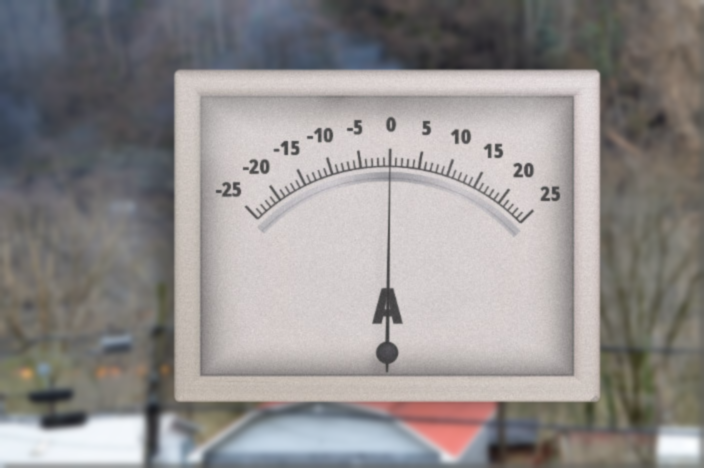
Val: 0 A
